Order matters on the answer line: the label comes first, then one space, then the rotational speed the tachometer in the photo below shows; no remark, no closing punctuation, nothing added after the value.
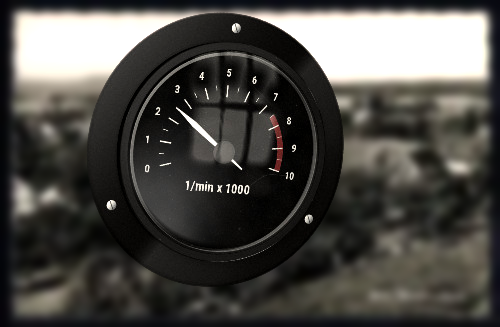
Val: 2500 rpm
